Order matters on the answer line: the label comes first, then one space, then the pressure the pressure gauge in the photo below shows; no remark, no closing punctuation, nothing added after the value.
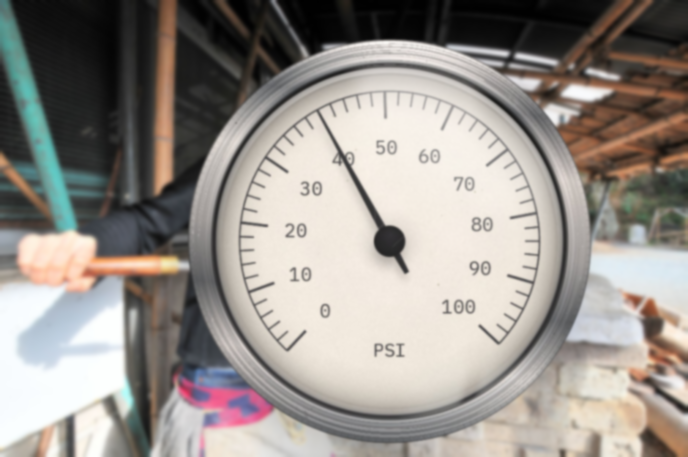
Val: 40 psi
